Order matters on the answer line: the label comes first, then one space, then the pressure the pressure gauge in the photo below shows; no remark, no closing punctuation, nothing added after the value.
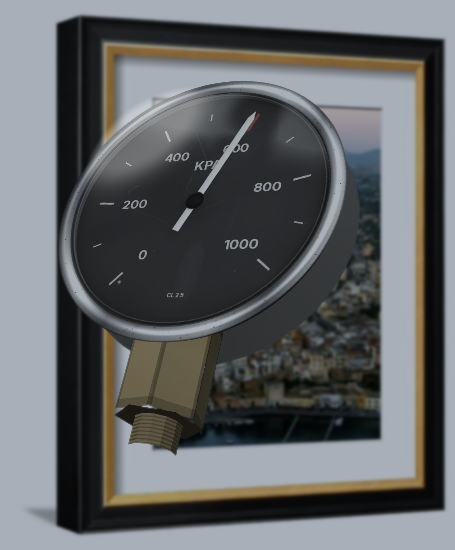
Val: 600 kPa
